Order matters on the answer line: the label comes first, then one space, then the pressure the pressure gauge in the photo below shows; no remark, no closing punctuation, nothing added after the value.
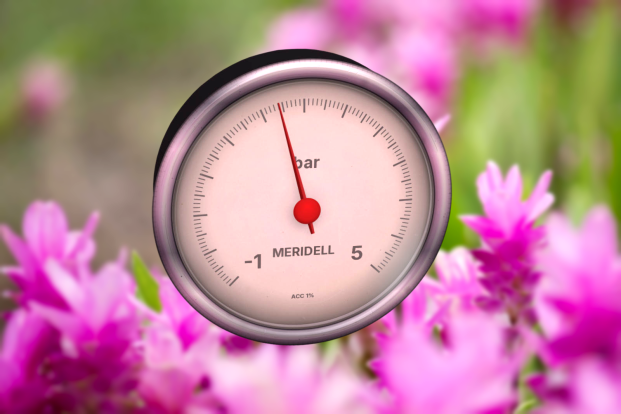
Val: 1.7 bar
